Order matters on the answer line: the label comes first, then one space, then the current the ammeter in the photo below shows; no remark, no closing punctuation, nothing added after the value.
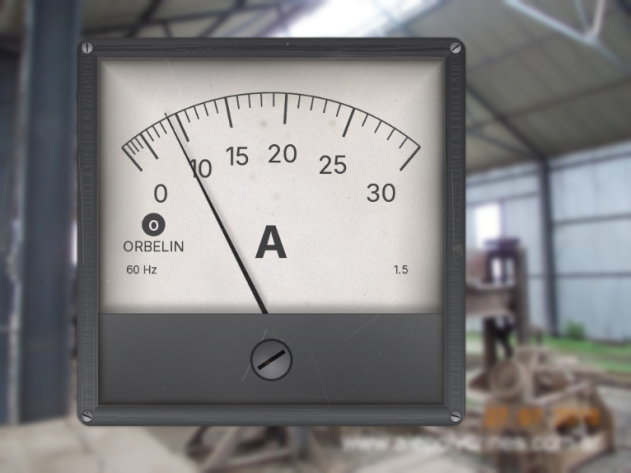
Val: 9 A
